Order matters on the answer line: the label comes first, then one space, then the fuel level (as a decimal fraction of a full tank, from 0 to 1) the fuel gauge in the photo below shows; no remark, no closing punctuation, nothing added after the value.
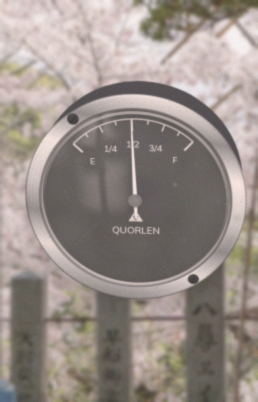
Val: 0.5
